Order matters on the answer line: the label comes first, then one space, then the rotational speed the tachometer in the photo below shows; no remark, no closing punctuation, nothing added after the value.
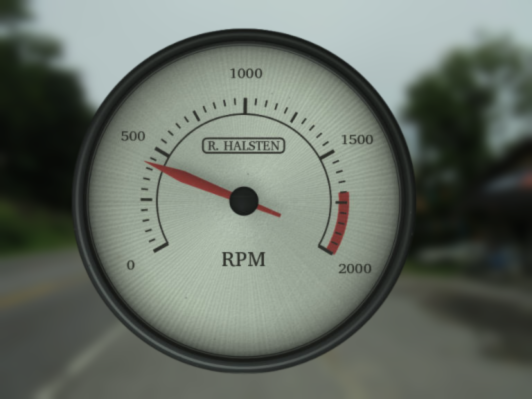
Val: 425 rpm
